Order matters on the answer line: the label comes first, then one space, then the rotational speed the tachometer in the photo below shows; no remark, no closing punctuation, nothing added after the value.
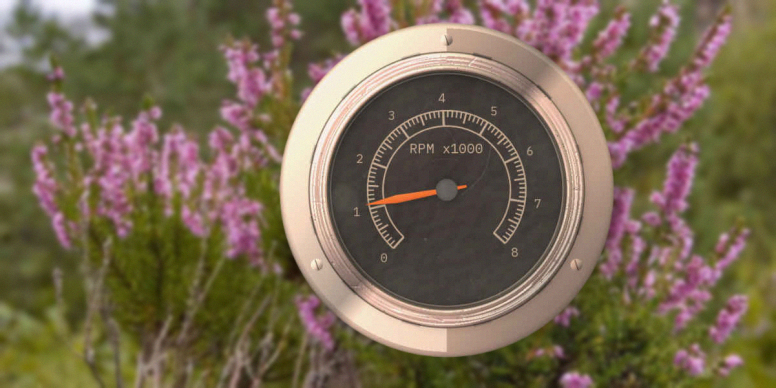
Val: 1100 rpm
